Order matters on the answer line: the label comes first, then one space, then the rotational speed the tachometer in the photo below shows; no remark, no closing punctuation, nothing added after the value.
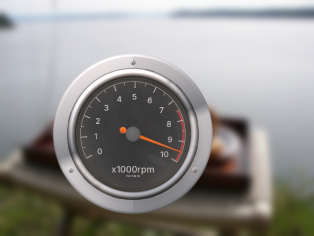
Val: 9500 rpm
